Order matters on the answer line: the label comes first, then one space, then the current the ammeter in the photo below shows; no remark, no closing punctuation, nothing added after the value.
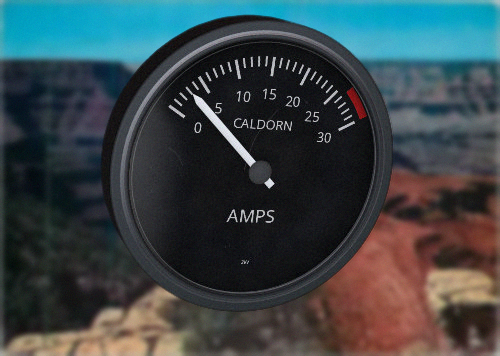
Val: 3 A
